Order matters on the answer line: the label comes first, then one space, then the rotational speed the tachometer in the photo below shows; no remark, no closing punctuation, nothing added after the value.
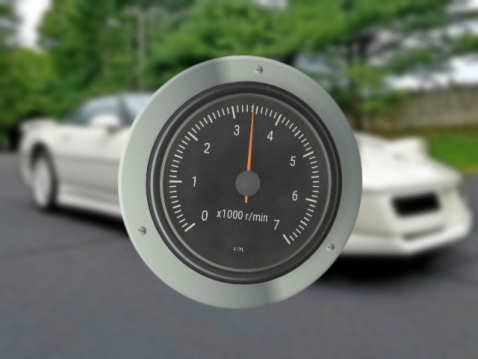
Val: 3400 rpm
